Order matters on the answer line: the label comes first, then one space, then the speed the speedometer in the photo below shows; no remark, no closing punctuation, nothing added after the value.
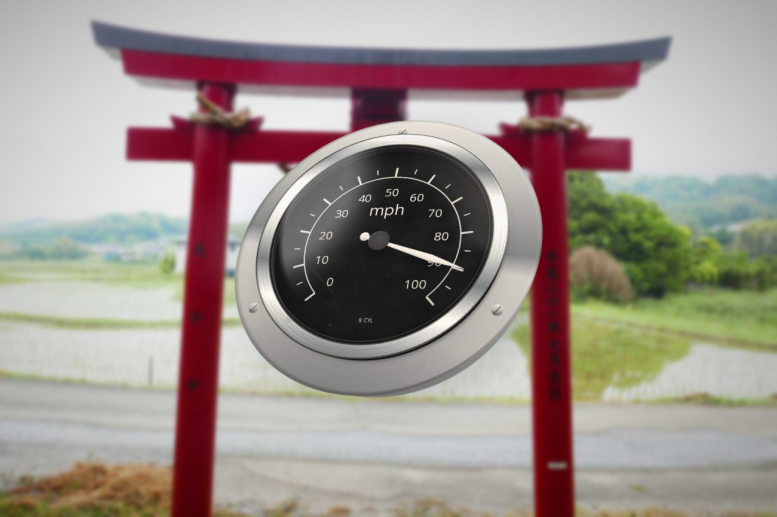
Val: 90 mph
